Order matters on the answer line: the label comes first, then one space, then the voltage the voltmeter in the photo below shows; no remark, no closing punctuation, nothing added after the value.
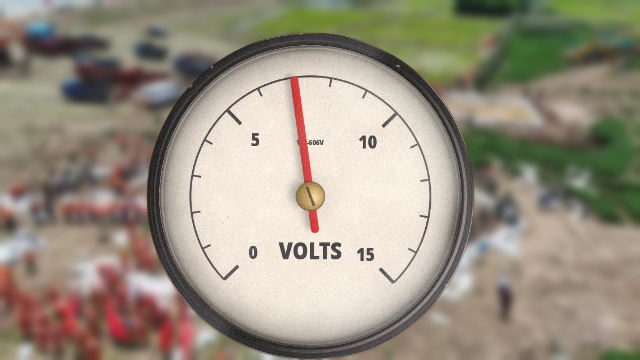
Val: 7 V
